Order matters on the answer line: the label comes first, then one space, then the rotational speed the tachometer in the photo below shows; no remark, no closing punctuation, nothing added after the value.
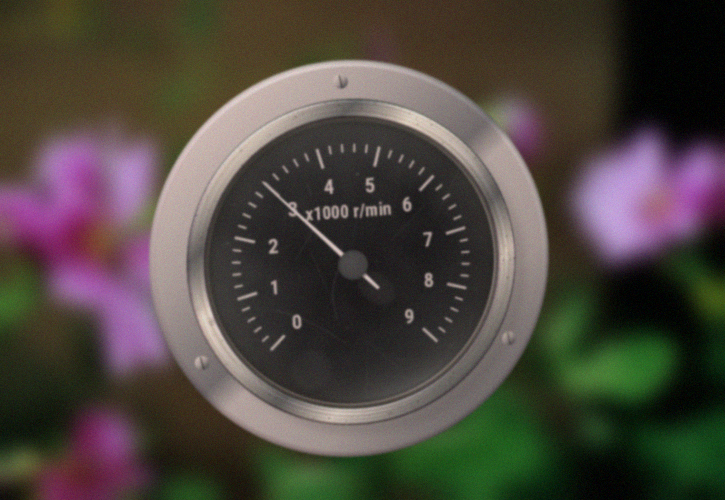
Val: 3000 rpm
